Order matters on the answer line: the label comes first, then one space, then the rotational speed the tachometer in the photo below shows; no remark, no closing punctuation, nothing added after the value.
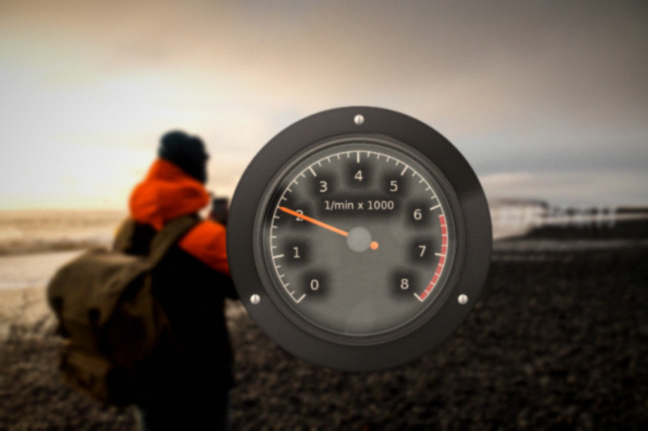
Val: 2000 rpm
